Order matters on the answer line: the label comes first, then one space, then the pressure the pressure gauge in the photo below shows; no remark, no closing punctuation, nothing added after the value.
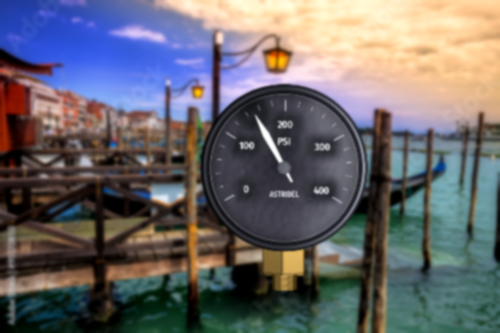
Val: 150 psi
